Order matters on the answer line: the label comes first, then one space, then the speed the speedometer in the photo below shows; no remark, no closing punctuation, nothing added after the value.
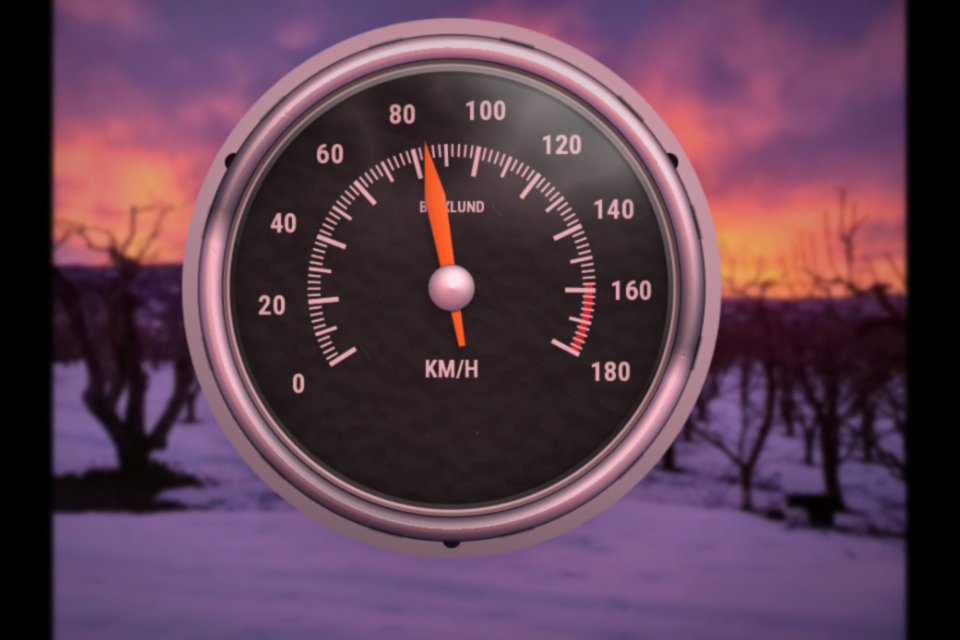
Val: 84 km/h
